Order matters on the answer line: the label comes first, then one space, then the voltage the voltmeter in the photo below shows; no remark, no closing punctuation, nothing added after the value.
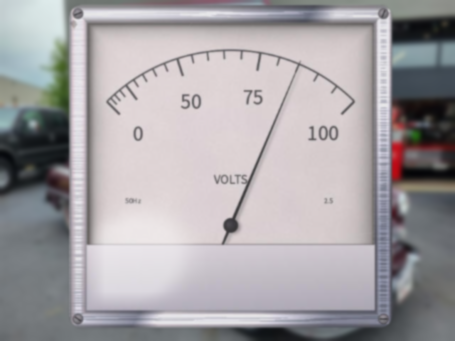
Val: 85 V
